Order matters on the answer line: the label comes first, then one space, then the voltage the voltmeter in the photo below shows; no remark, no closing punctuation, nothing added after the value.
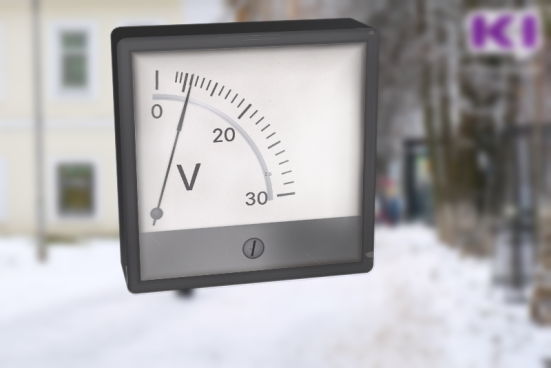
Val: 11 V
